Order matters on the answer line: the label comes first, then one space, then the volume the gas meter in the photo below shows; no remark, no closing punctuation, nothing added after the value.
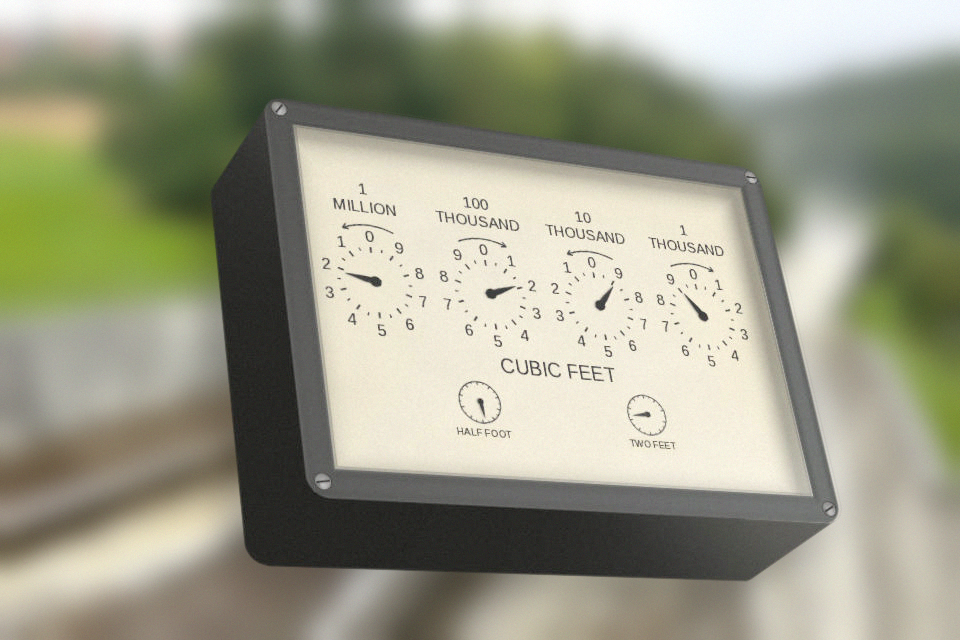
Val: 218900 ft³
